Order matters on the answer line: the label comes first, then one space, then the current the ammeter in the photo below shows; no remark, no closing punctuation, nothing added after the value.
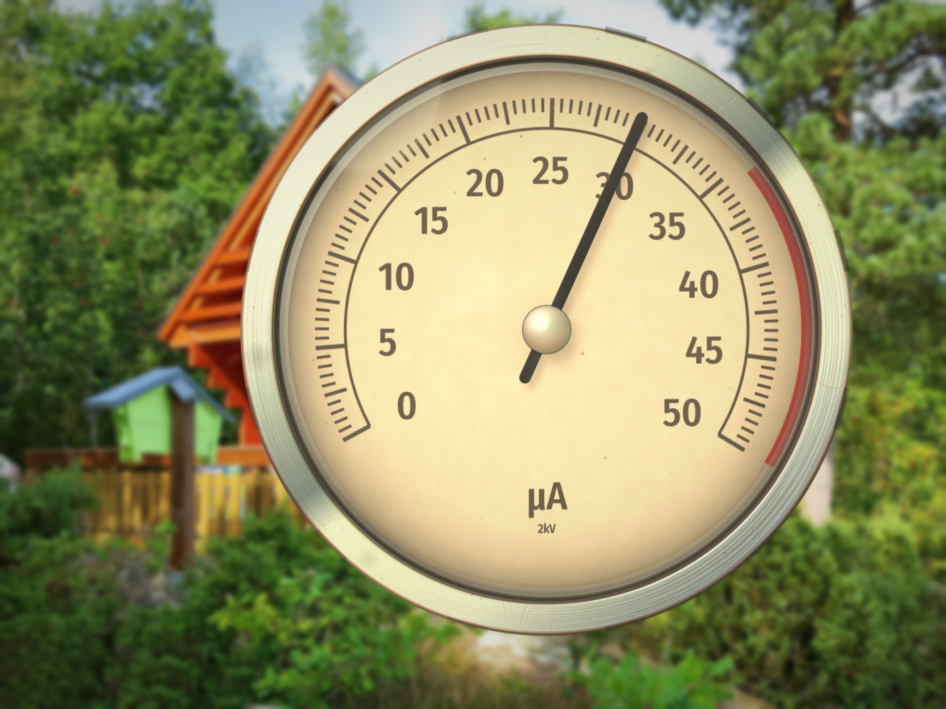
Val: 29.75 µA
